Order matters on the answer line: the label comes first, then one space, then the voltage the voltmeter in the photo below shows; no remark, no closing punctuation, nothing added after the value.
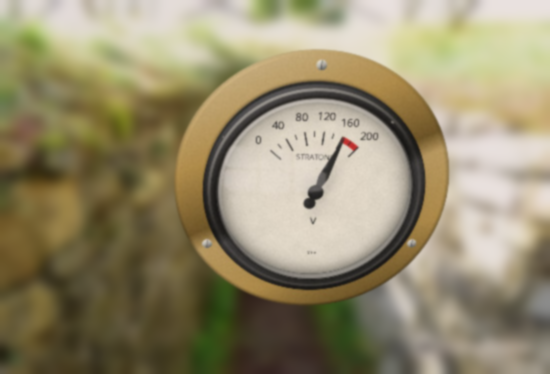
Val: 160 V
